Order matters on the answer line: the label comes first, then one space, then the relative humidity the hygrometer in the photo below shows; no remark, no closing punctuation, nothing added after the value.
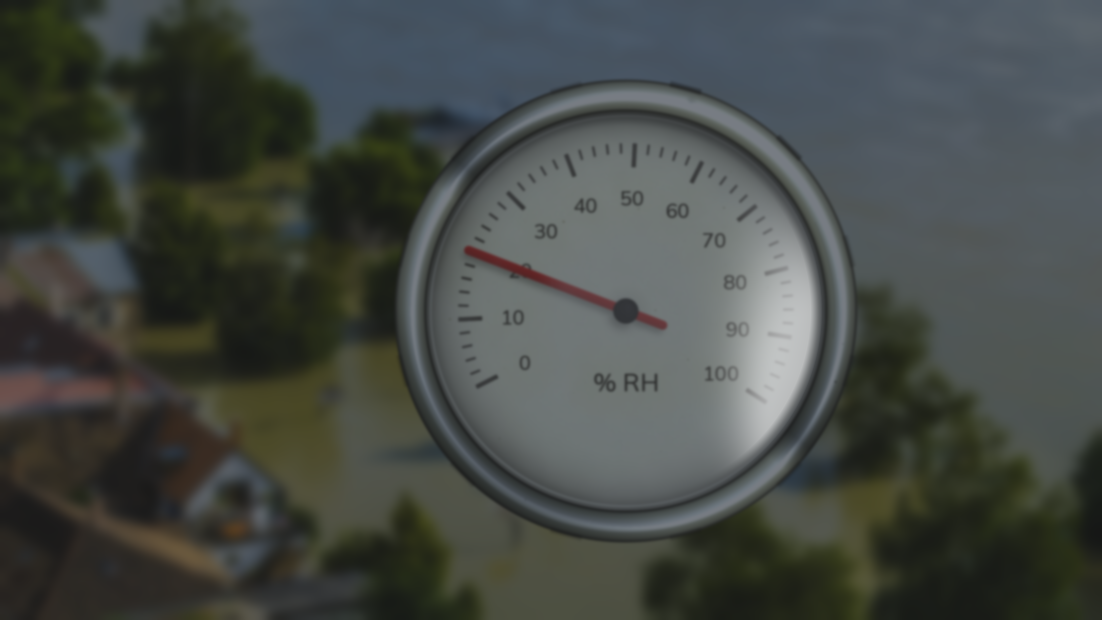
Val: 20 %
